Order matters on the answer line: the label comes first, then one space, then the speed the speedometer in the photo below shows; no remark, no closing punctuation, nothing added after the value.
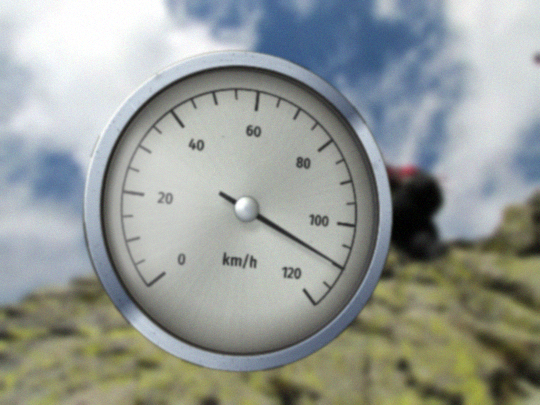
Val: 110 km/h
